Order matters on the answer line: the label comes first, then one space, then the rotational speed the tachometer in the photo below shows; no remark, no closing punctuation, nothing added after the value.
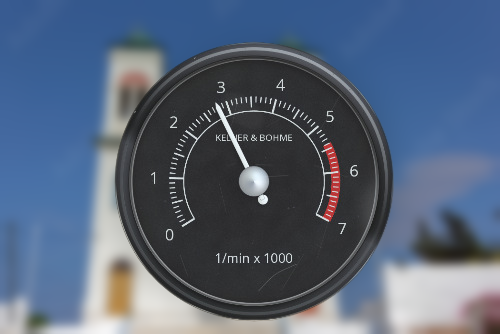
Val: 2800 rpm
